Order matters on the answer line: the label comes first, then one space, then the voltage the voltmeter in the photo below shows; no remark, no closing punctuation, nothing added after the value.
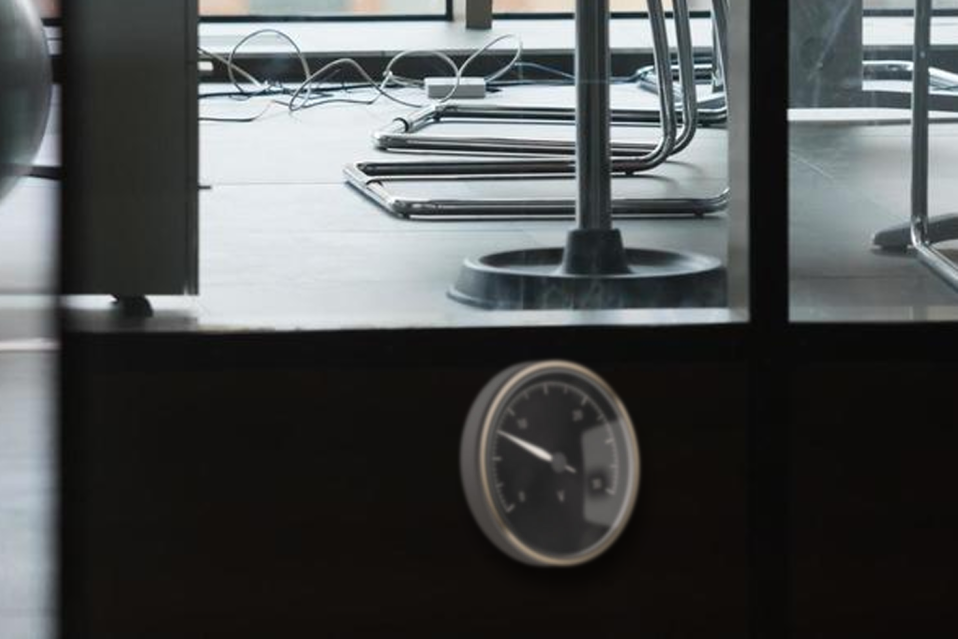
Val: 7.5 V
